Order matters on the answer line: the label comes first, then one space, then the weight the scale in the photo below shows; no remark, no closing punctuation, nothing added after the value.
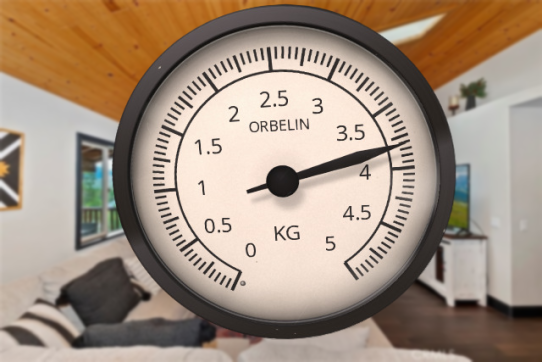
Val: 3.8 kg
